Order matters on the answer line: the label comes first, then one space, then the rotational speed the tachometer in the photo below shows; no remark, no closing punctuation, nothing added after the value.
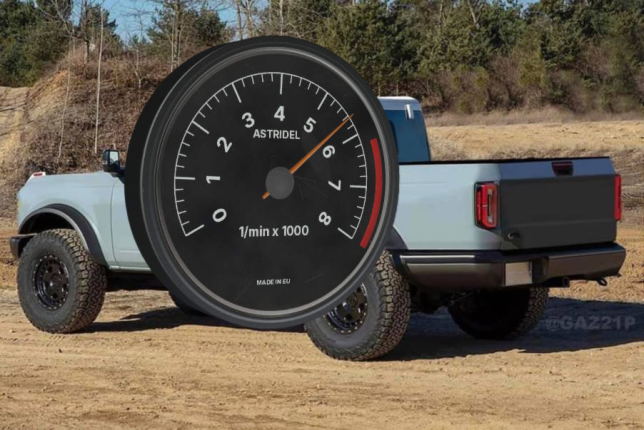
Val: 5600 rpm
